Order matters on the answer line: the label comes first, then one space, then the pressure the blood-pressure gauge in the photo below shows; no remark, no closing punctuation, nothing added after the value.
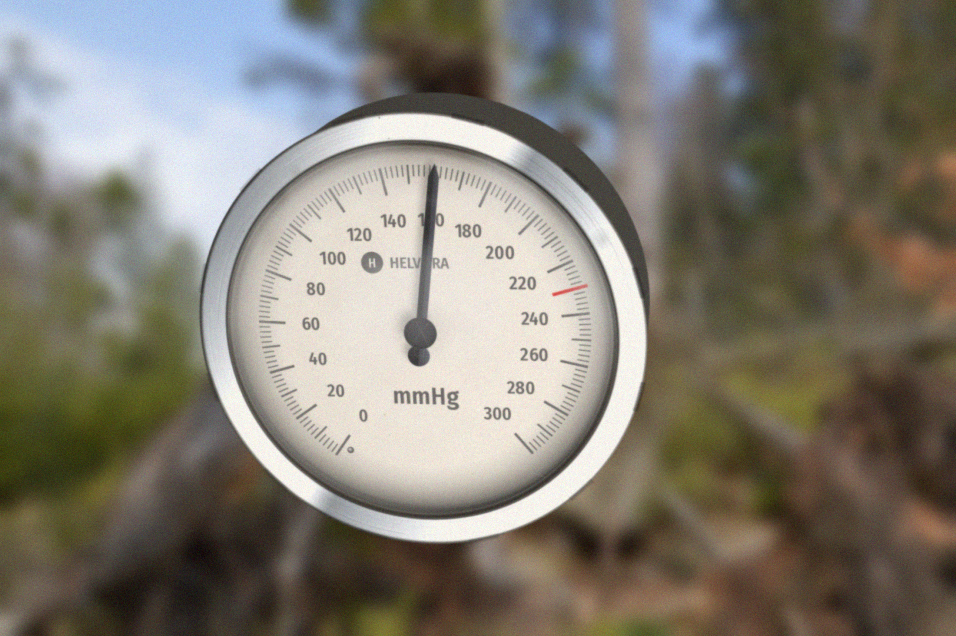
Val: 160 mmHg
